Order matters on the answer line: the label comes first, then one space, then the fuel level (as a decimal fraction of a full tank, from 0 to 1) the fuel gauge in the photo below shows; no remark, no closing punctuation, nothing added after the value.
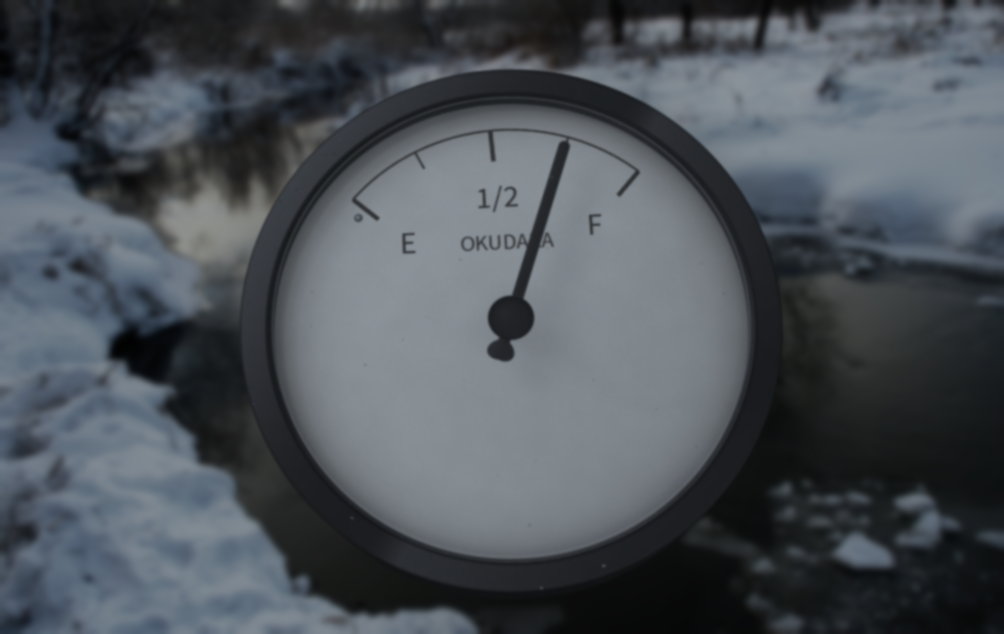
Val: 0.75
